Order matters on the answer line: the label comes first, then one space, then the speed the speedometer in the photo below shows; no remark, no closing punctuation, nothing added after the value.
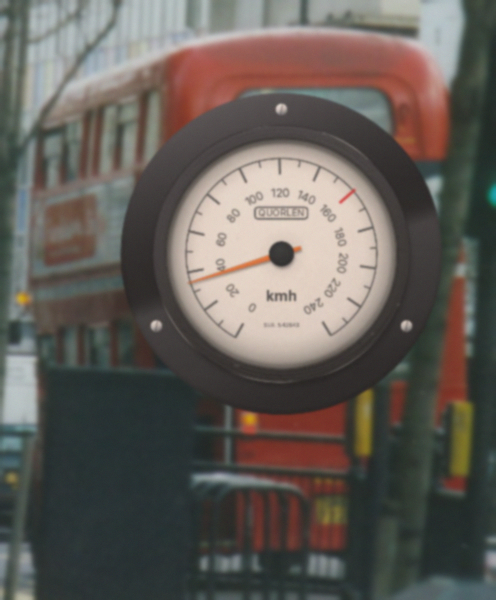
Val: 35 km/h
